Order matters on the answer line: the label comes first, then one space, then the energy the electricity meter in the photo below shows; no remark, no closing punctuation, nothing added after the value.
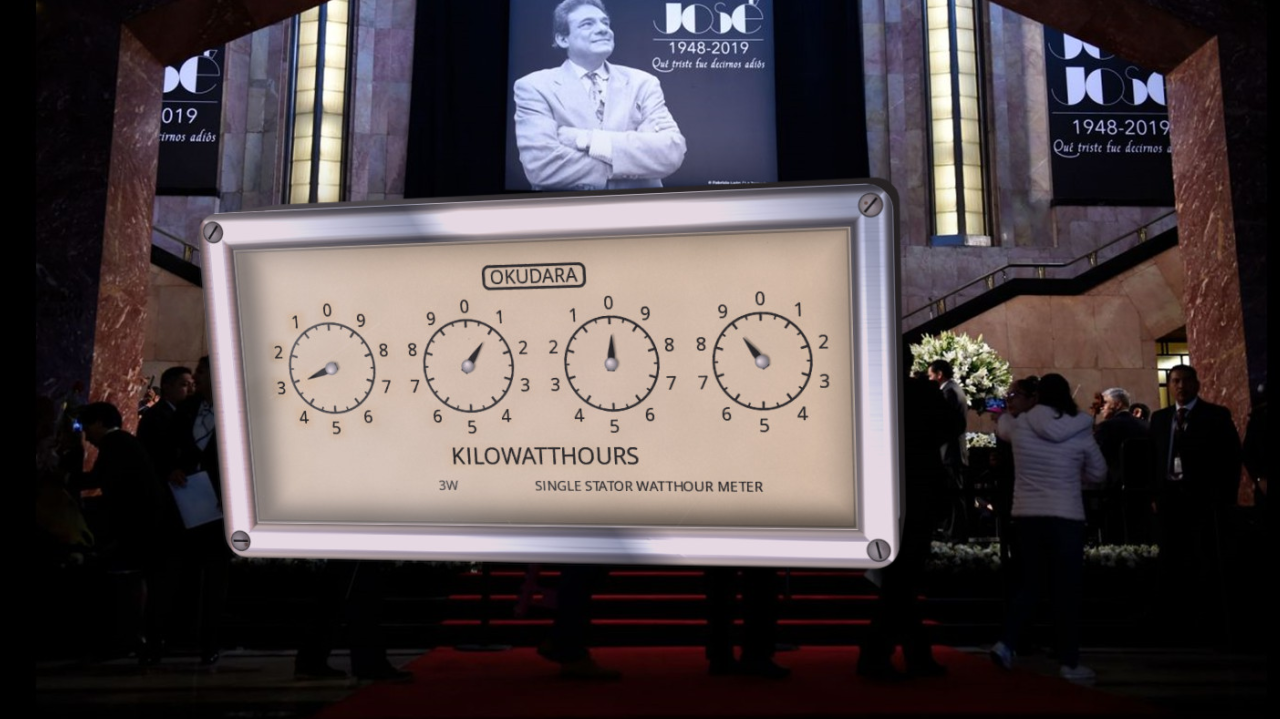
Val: 3099 kWh
